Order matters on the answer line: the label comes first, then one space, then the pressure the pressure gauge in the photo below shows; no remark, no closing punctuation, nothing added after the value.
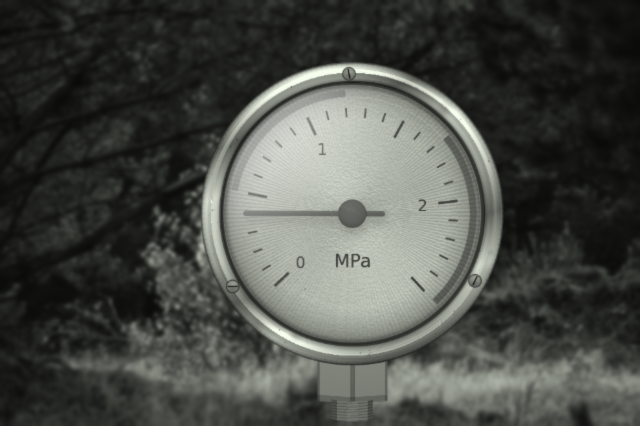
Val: 0.4 MPa
